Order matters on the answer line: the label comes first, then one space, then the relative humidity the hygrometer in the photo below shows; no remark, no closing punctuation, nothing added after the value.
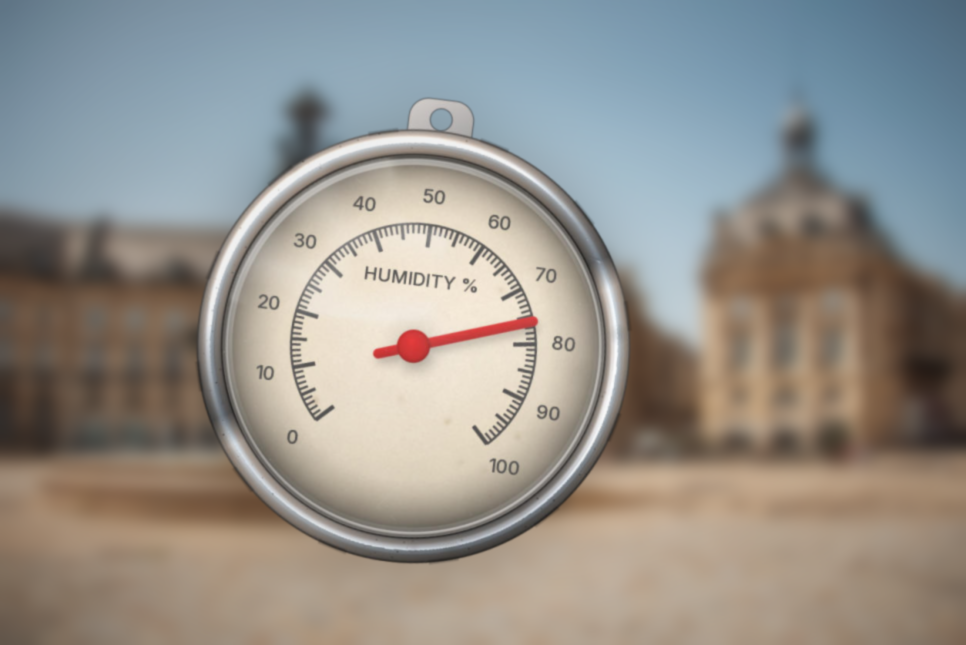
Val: 76 %
